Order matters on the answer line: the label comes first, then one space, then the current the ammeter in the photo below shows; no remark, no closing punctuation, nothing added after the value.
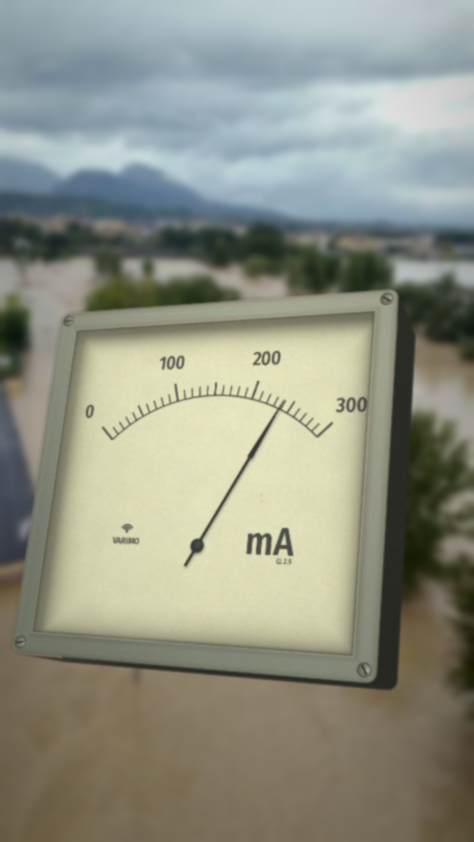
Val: 240 mA
